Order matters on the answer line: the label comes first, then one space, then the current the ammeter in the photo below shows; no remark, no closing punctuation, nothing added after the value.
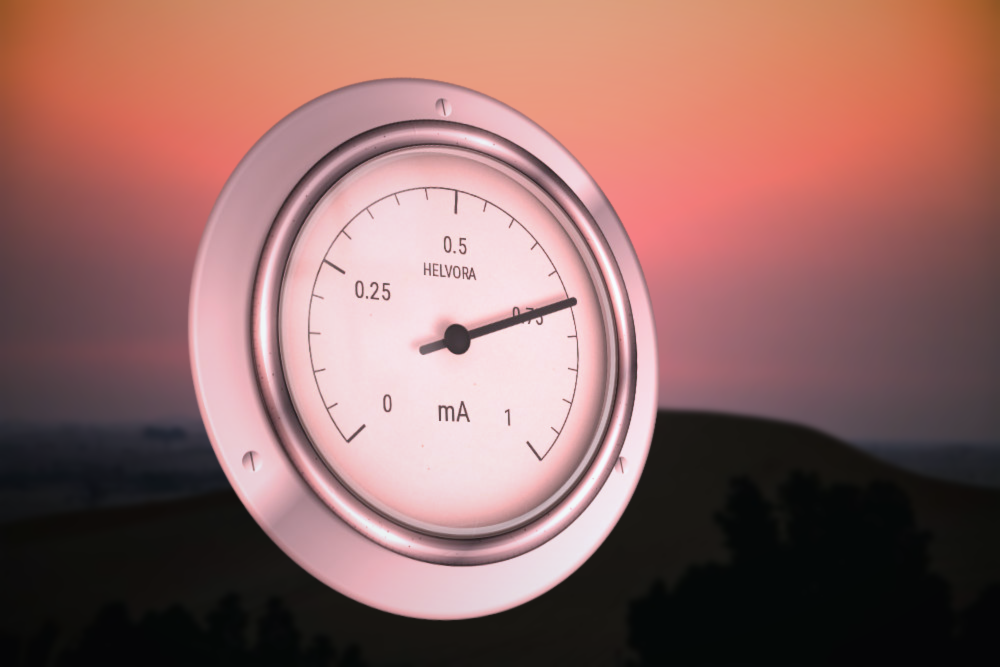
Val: 0.75 mA
